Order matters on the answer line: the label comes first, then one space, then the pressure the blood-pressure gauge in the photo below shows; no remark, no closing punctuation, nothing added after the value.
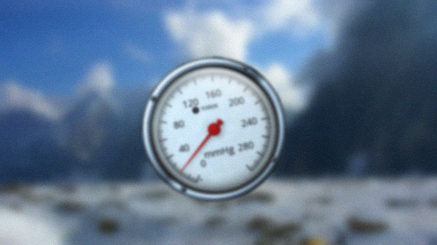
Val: 20 mmHg
